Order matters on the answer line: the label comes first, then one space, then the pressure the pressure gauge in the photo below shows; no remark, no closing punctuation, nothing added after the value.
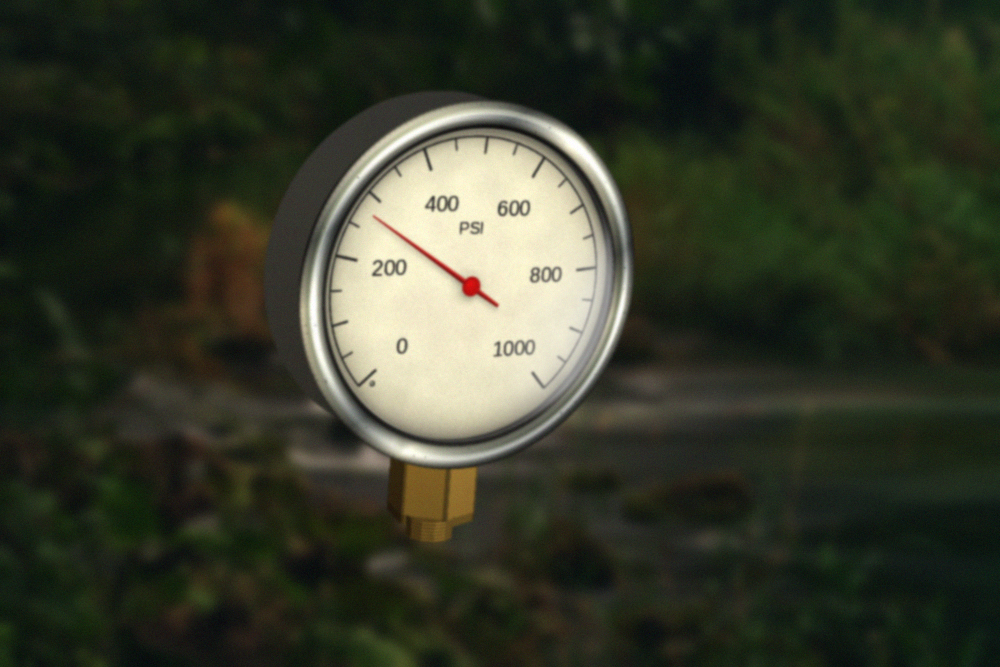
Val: 275 psi
